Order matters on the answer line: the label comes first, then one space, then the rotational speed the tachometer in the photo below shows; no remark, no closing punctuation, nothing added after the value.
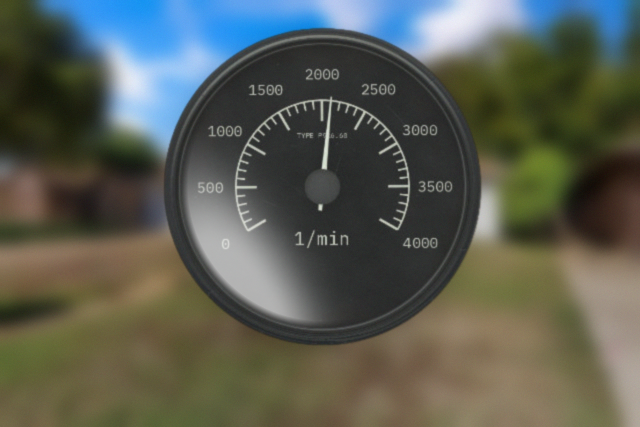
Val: 2100 rpm
